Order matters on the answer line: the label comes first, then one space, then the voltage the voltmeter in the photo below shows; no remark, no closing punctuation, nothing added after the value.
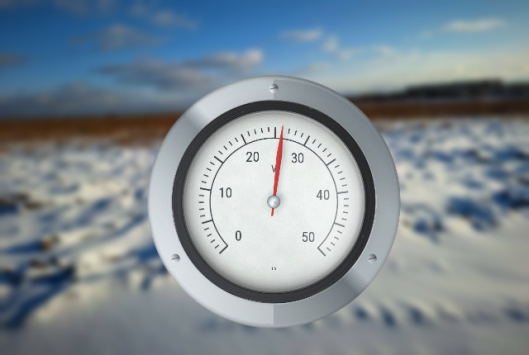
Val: 26 V
